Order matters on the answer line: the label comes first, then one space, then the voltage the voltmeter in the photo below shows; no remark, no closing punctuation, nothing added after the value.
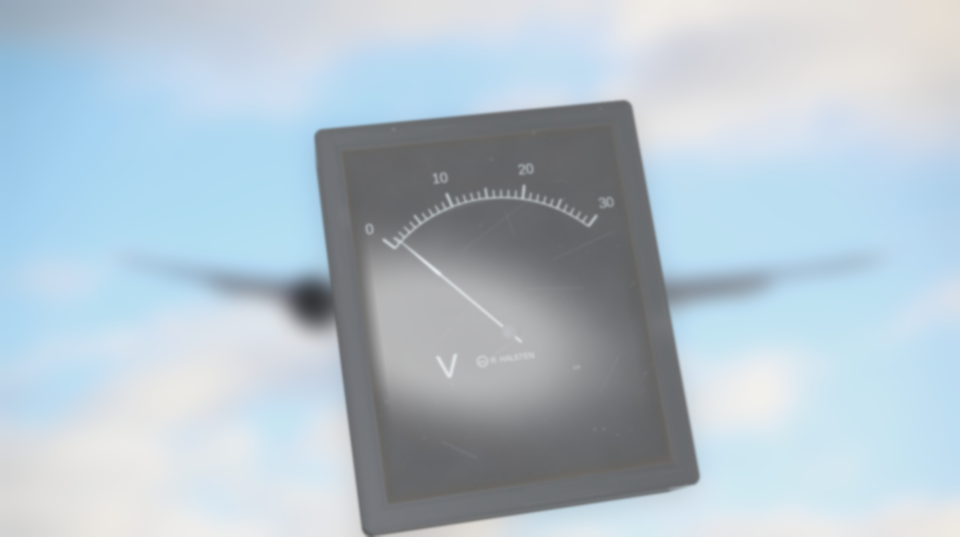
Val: 1 V
